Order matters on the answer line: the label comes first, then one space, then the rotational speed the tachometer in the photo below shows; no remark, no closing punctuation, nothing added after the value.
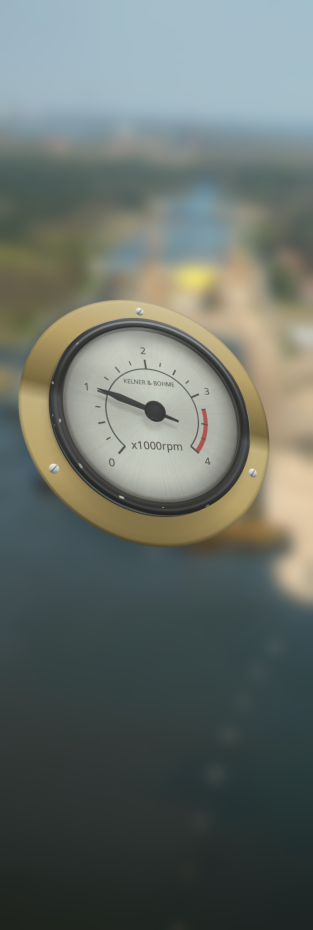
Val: 1000 rpm
